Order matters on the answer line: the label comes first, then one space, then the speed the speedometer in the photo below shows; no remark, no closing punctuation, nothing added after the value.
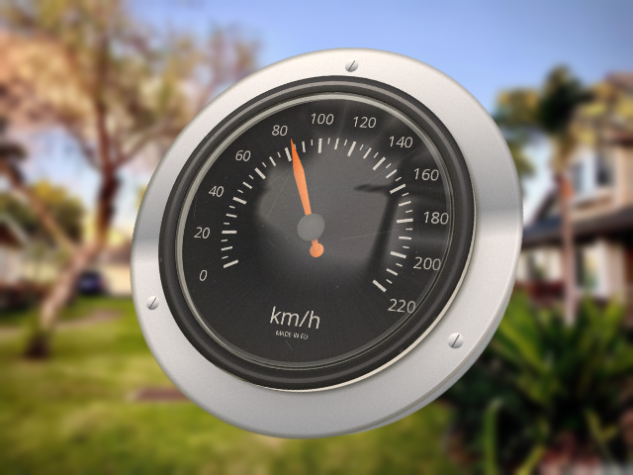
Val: 85 km/h
